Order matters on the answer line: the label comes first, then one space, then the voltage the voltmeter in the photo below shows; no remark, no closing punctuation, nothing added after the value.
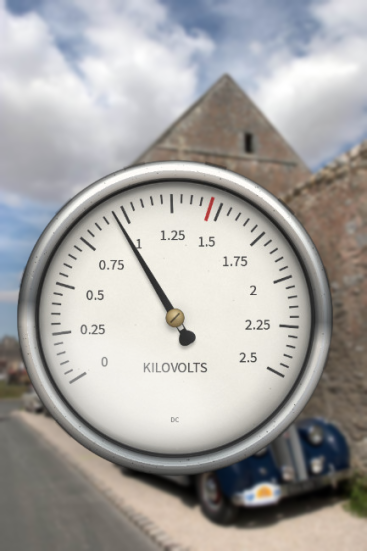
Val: 0.95 kV
